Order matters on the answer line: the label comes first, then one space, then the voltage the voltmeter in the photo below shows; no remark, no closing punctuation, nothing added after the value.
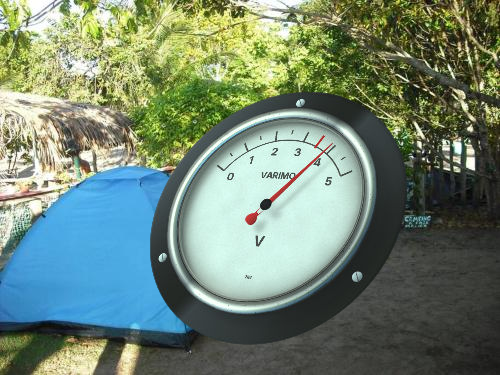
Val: 4 V
